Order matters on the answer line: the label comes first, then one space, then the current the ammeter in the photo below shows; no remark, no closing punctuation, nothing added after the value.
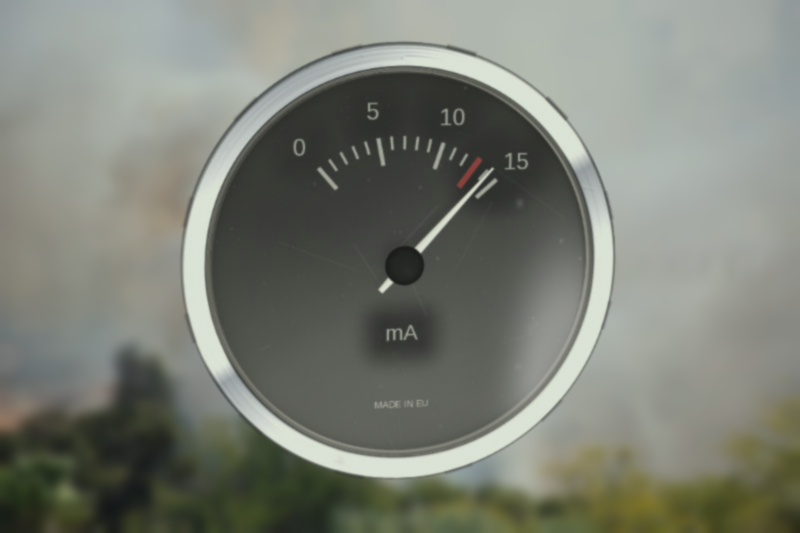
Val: 14 mA
